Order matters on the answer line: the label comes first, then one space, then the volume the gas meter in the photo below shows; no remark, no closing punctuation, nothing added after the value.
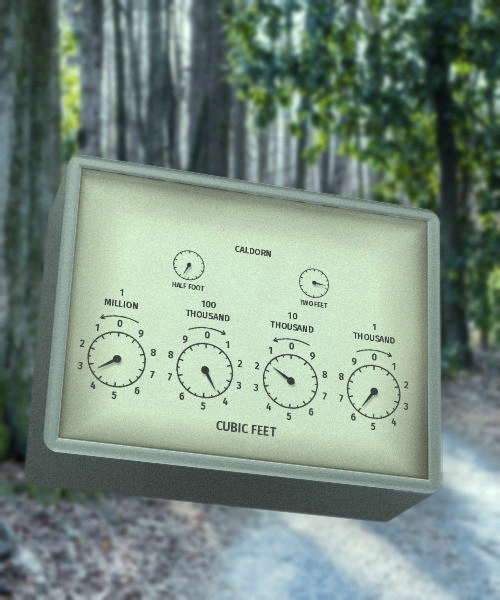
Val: 341600 ft³
